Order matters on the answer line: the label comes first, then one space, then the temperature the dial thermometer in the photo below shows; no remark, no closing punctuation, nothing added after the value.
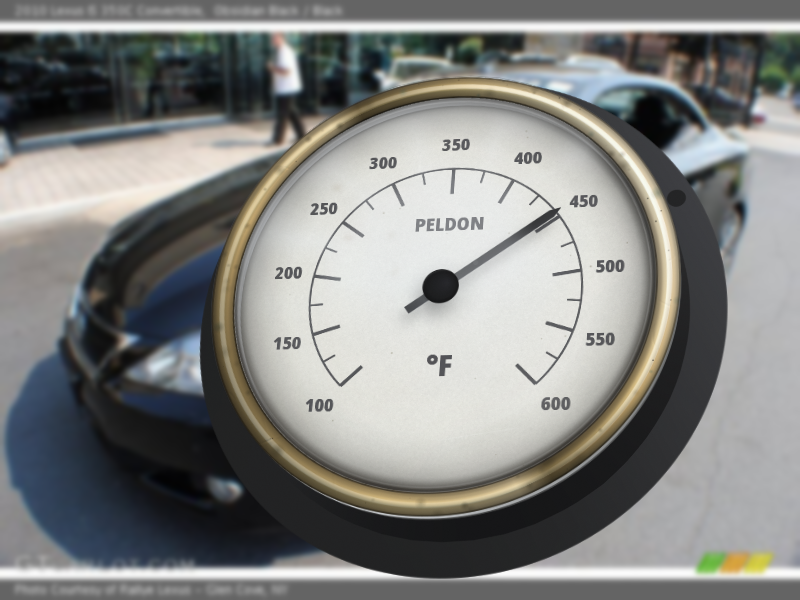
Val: 450 °F
